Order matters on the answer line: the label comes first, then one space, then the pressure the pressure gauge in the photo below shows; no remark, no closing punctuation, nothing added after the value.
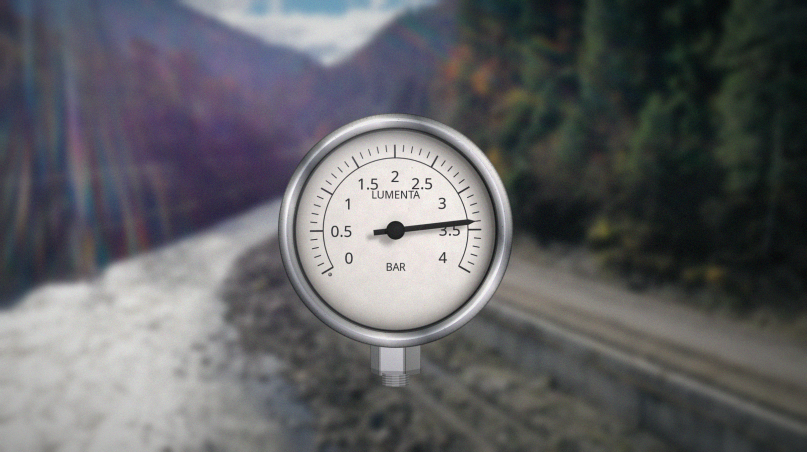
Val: 3.4 bar
